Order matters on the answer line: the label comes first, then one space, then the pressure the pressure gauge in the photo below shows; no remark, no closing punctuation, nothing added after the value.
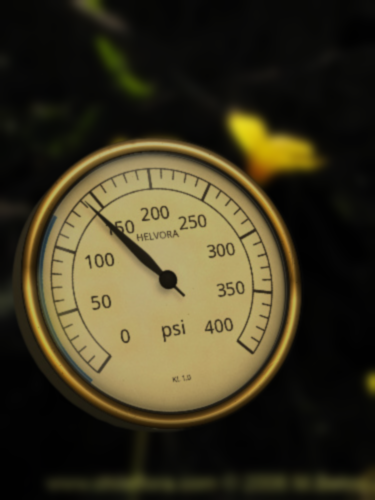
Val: 140 psi
